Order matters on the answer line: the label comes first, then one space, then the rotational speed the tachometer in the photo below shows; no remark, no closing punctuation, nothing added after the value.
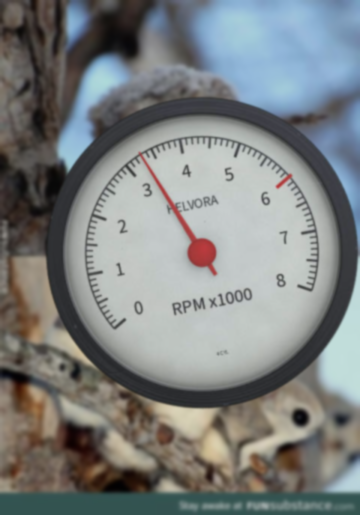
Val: 3300 rpm
